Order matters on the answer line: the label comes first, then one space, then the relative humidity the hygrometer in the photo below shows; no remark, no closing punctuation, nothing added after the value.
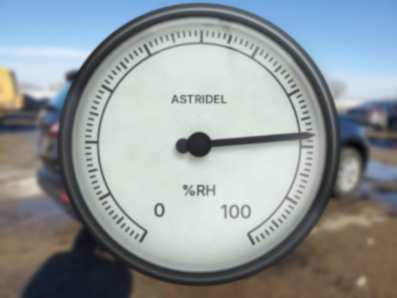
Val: 78 %
